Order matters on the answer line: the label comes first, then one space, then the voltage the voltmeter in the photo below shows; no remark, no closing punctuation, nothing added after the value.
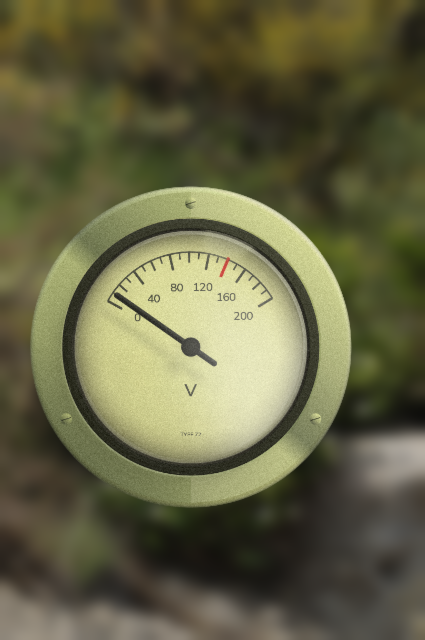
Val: 10 V
